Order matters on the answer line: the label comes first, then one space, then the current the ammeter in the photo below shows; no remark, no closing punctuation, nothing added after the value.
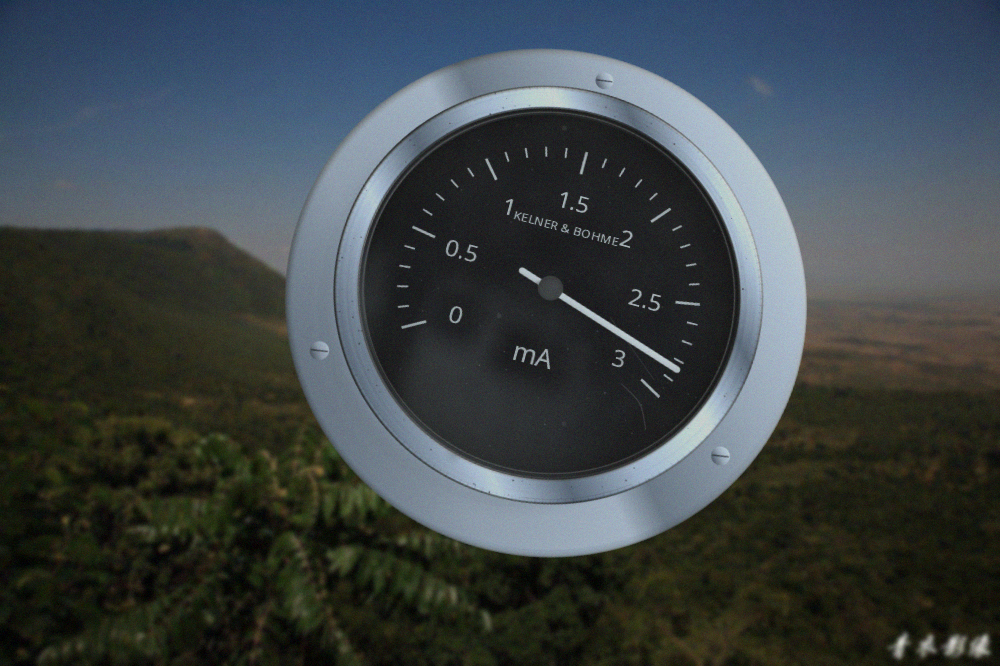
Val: 2.85 mA
